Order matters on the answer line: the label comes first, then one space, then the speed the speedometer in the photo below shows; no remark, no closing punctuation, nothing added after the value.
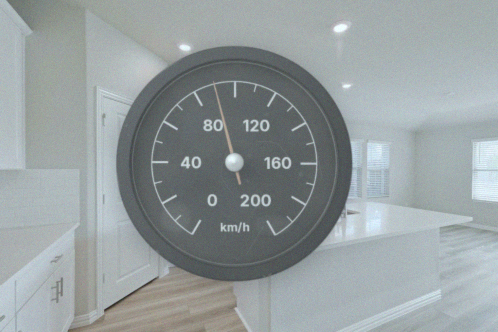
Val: 90 km/h
